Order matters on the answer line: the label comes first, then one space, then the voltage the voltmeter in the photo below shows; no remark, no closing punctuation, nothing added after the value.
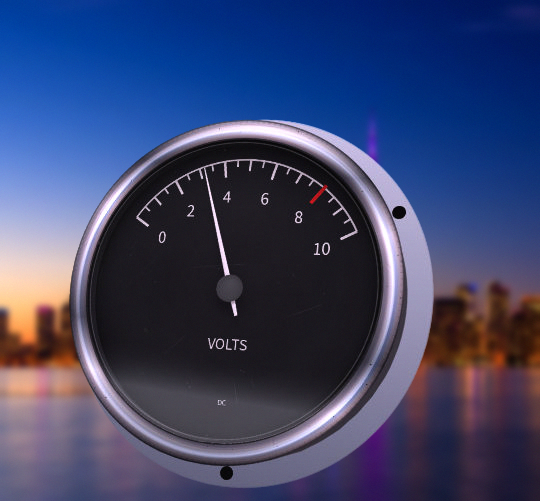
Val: 3.25 V
